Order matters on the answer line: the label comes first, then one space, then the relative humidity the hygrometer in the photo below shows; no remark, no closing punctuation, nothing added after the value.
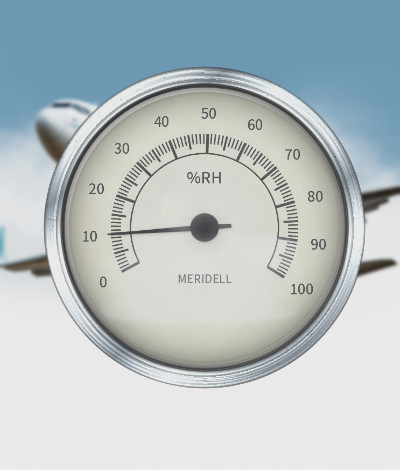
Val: 10 %
